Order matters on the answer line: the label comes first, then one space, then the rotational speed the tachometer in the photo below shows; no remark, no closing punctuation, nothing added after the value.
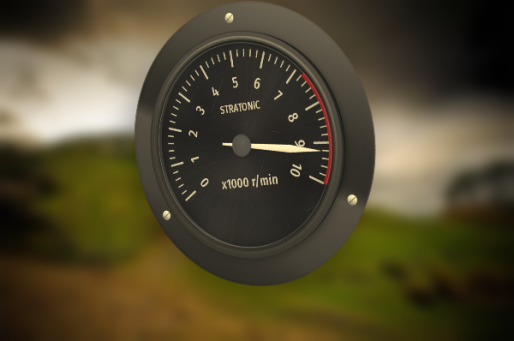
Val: 9200 rpm
